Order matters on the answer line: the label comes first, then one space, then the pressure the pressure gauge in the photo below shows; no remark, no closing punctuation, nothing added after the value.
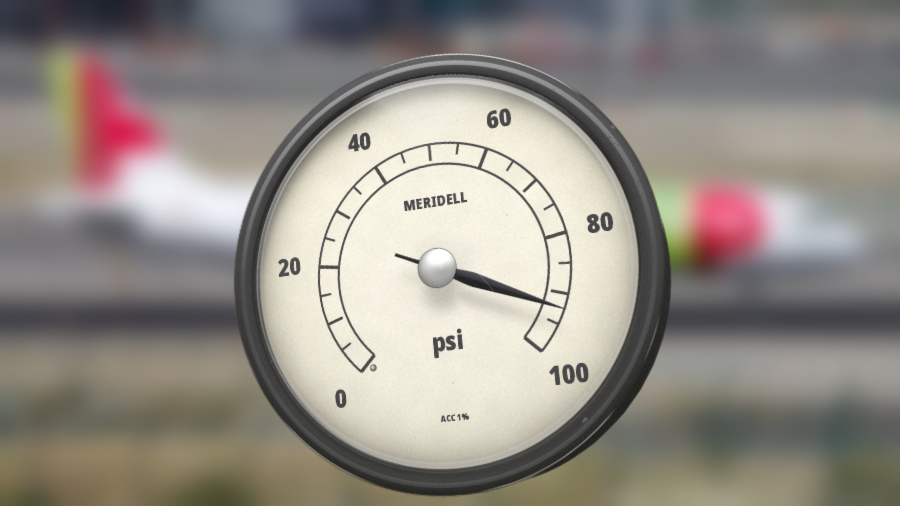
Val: 92.5 psi
